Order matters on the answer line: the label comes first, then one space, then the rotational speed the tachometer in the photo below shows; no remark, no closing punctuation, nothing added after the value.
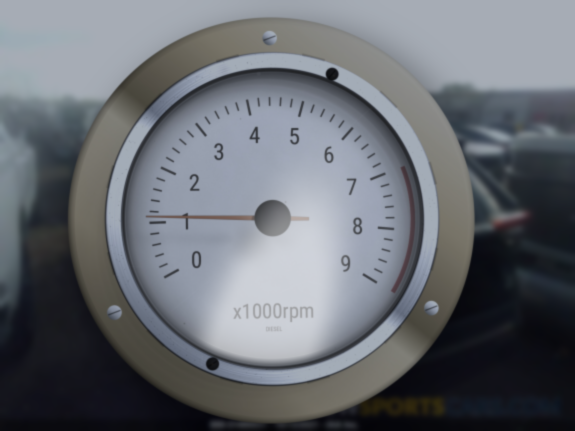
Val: 1100 rpm
